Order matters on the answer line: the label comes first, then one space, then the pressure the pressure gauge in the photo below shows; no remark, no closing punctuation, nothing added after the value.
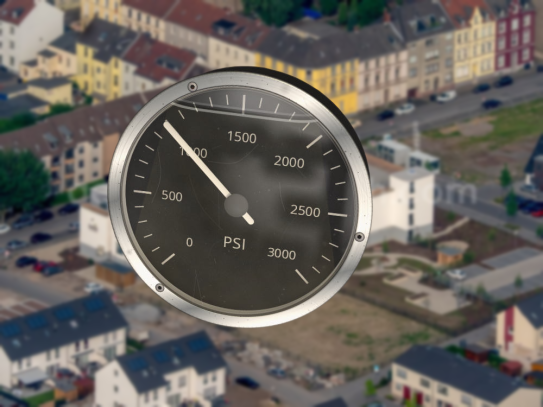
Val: 1000 psi
